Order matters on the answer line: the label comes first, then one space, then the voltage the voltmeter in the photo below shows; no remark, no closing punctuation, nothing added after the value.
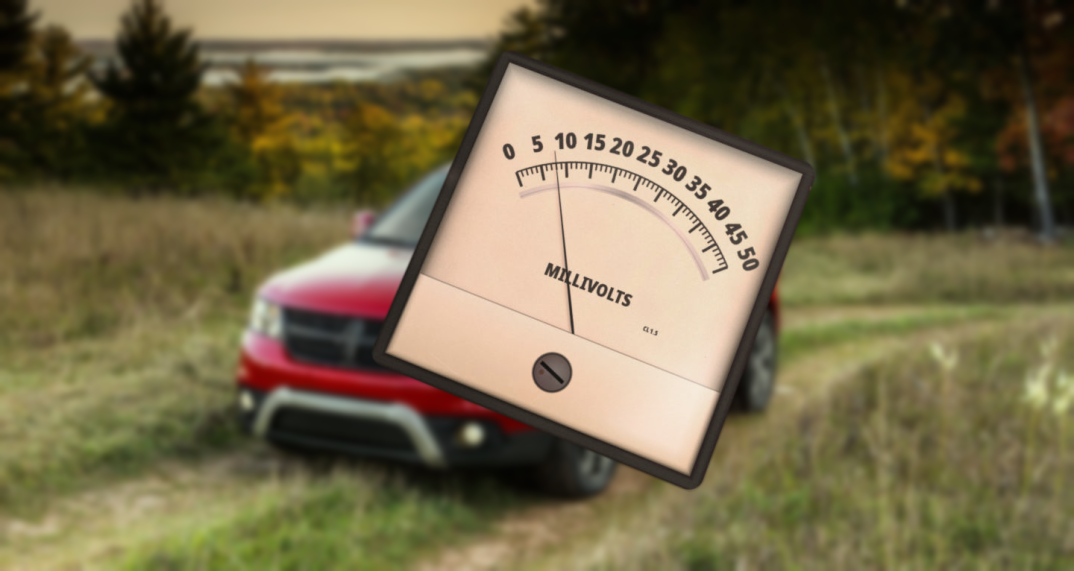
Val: 8 mV
